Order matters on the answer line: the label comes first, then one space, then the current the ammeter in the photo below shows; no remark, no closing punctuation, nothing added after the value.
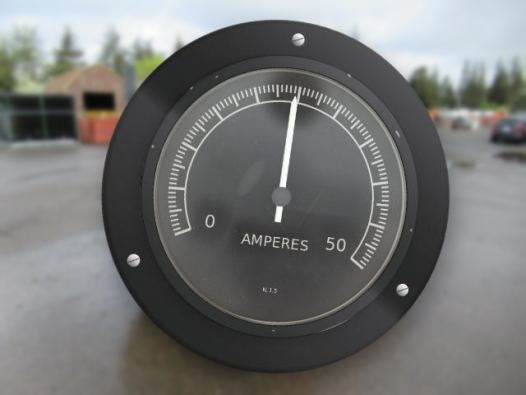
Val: 24.5 A
